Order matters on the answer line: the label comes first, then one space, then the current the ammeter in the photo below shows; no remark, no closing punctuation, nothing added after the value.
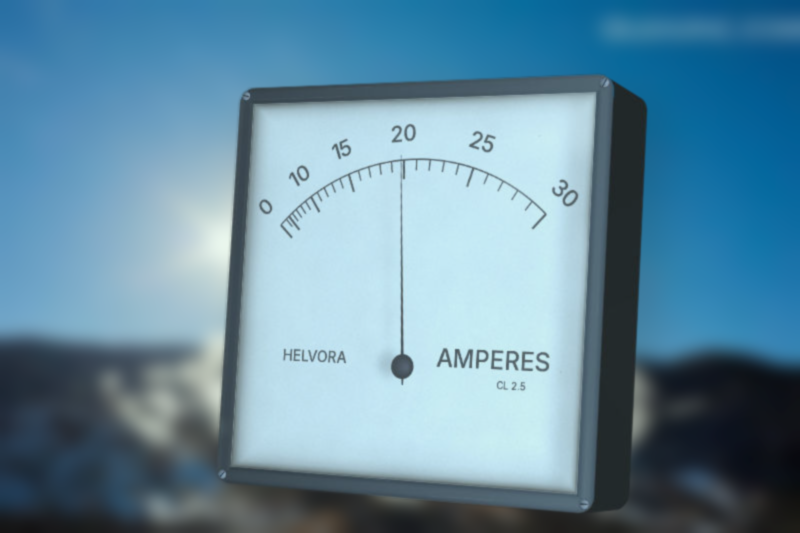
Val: 20 A
